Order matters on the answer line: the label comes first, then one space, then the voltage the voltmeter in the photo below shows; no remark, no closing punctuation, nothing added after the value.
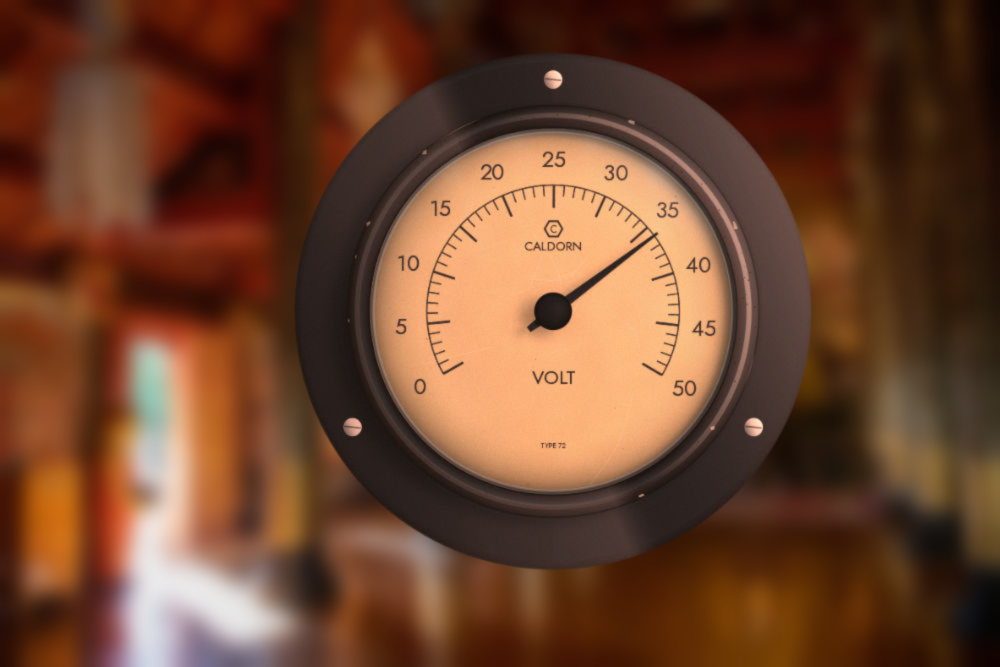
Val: 36 V
